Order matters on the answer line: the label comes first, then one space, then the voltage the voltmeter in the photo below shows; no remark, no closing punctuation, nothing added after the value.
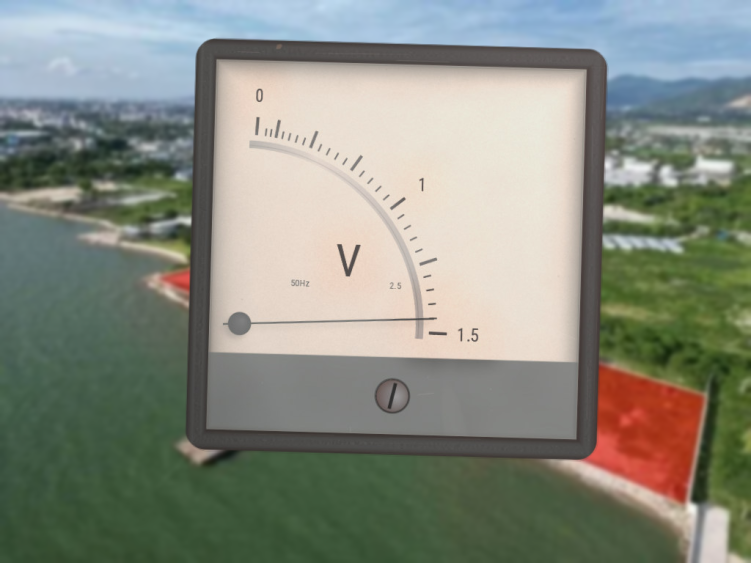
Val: 1.45 V
